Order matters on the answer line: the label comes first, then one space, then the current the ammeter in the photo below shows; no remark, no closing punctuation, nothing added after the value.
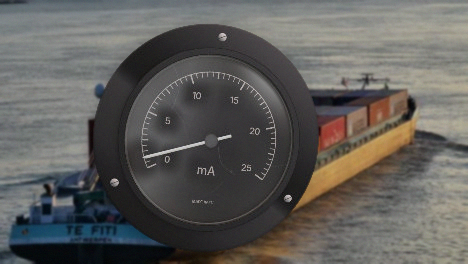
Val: 1 mA
